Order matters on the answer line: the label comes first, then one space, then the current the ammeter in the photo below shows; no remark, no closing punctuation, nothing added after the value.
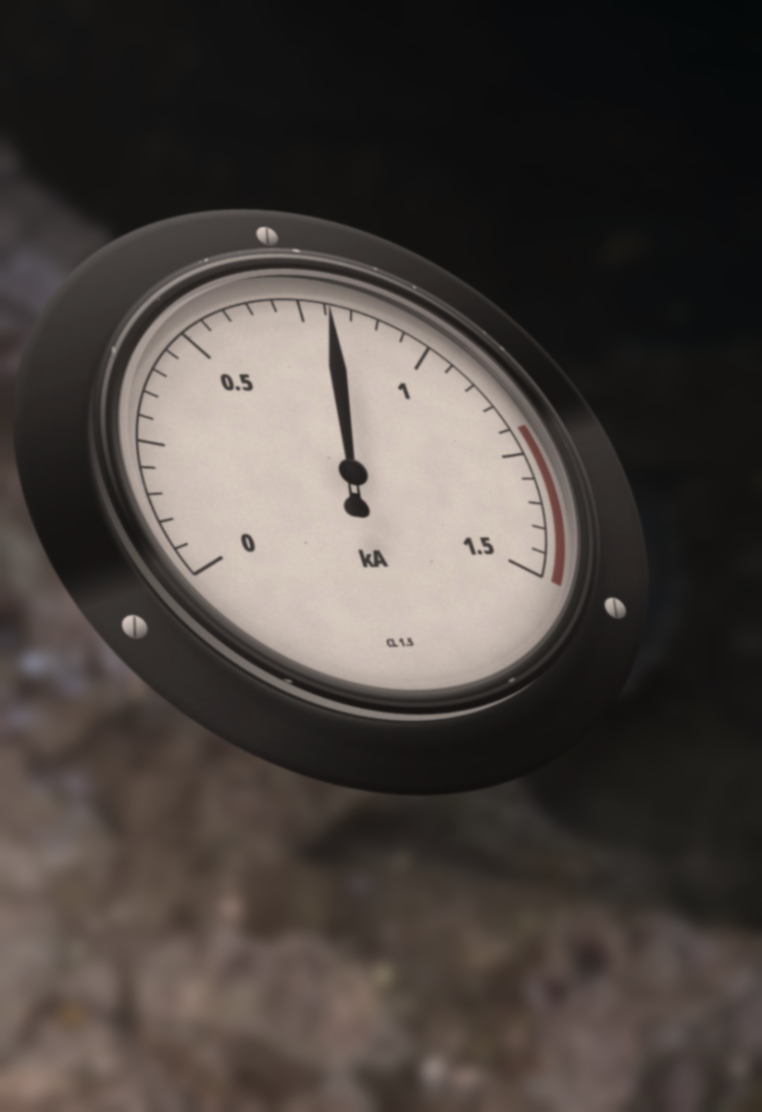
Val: 0.8 kA
